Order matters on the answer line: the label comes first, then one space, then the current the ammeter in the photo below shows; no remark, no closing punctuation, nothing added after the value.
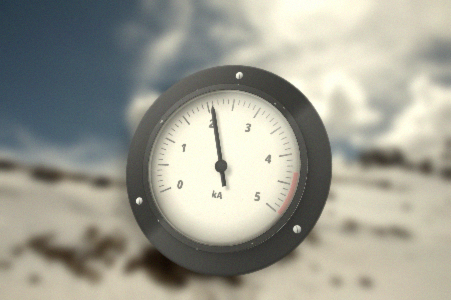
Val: 2.1 kA
